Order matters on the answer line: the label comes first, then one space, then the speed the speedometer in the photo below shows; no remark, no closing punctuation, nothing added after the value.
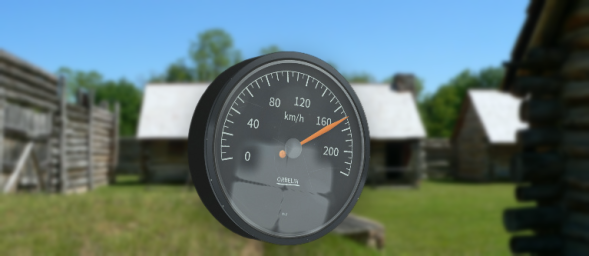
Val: 170 km/h
